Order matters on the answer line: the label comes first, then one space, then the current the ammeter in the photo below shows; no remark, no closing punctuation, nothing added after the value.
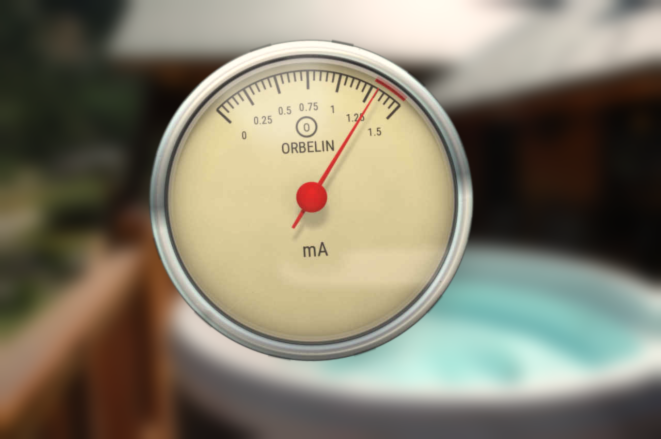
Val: 1.3 mA
